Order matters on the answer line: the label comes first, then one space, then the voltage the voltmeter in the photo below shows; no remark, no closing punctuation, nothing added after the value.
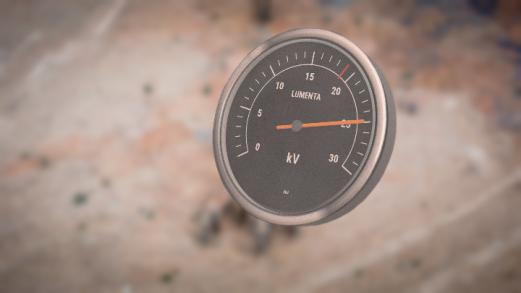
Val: 25 kV
